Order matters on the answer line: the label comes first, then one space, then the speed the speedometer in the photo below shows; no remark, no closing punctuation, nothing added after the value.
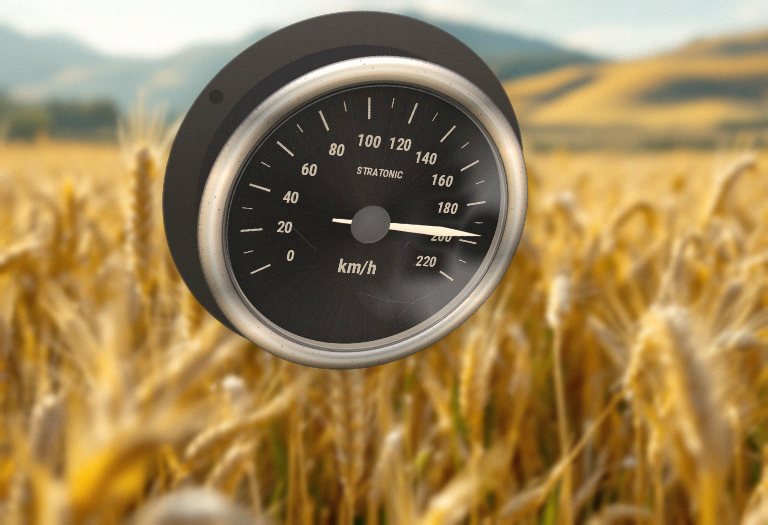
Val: 195 km/h
